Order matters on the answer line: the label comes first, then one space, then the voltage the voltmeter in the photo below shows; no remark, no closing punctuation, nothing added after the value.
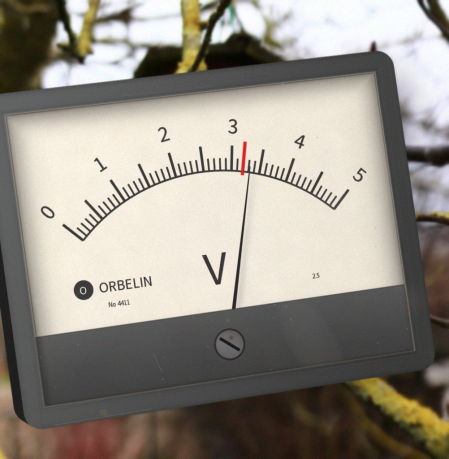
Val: 3.3 V
